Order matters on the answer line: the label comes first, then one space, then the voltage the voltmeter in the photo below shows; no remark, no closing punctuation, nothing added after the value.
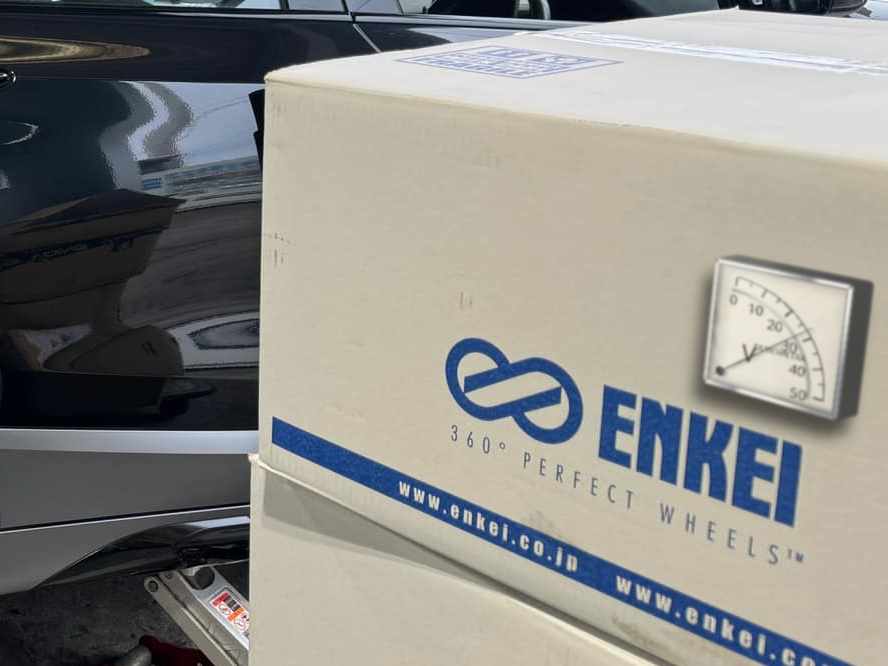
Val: 27.5 V
